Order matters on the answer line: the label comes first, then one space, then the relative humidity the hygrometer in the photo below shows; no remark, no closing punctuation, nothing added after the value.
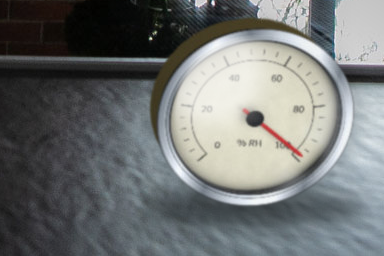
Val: 98 %
